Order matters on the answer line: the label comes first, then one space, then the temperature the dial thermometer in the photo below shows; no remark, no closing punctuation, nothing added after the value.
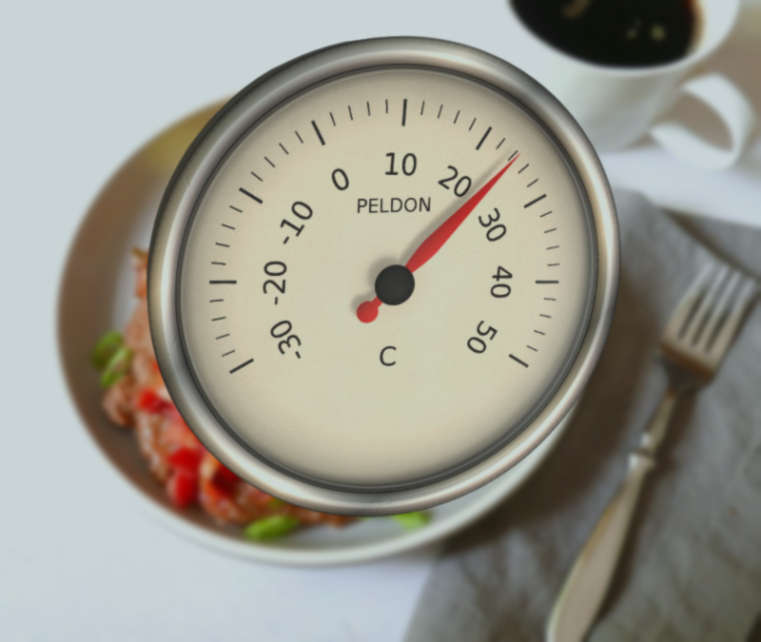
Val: 24 °C
